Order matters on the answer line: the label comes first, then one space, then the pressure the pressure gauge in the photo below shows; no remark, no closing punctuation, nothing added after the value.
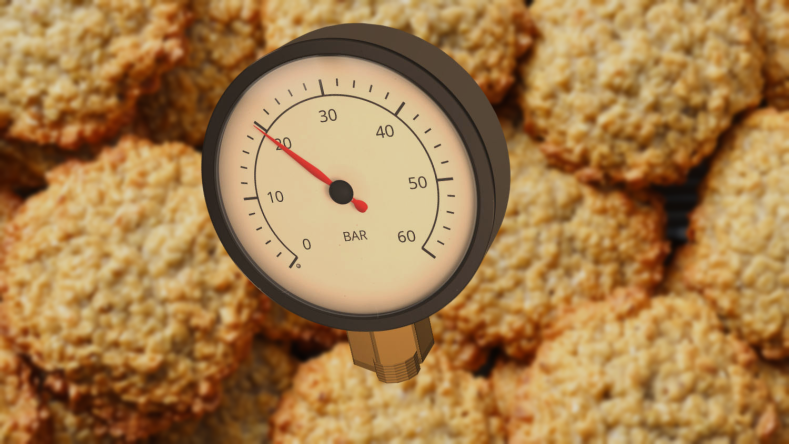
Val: 20 bar
